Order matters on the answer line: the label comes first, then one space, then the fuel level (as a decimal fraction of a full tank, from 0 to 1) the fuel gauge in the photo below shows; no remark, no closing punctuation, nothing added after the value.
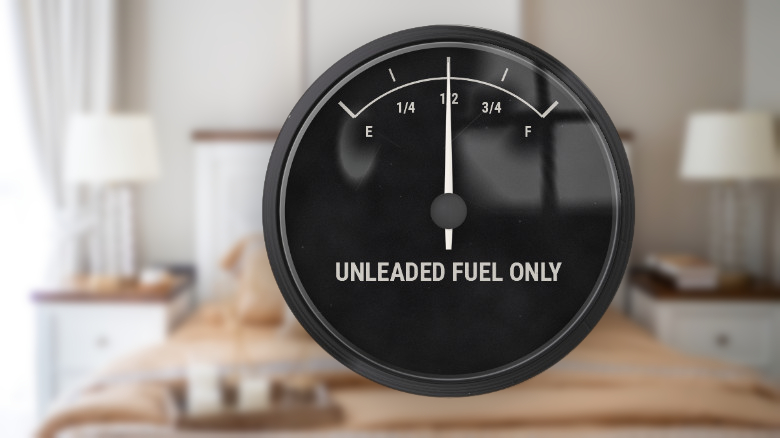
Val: 0.5
